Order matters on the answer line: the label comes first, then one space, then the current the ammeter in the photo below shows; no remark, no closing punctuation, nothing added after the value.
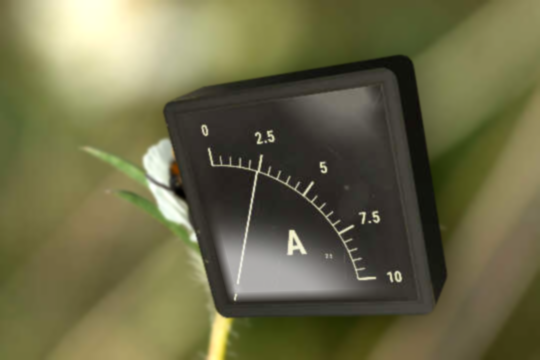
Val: 2.5 A
